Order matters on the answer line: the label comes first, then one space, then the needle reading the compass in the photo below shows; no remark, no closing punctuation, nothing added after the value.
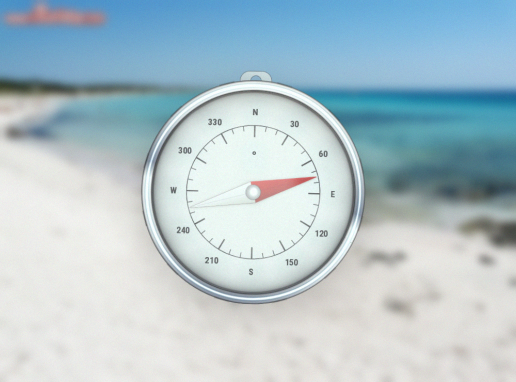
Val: 75 °
